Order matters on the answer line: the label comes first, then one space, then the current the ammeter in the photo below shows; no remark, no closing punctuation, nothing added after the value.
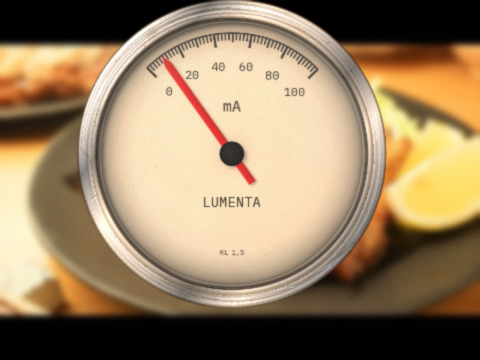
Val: 10 mA
